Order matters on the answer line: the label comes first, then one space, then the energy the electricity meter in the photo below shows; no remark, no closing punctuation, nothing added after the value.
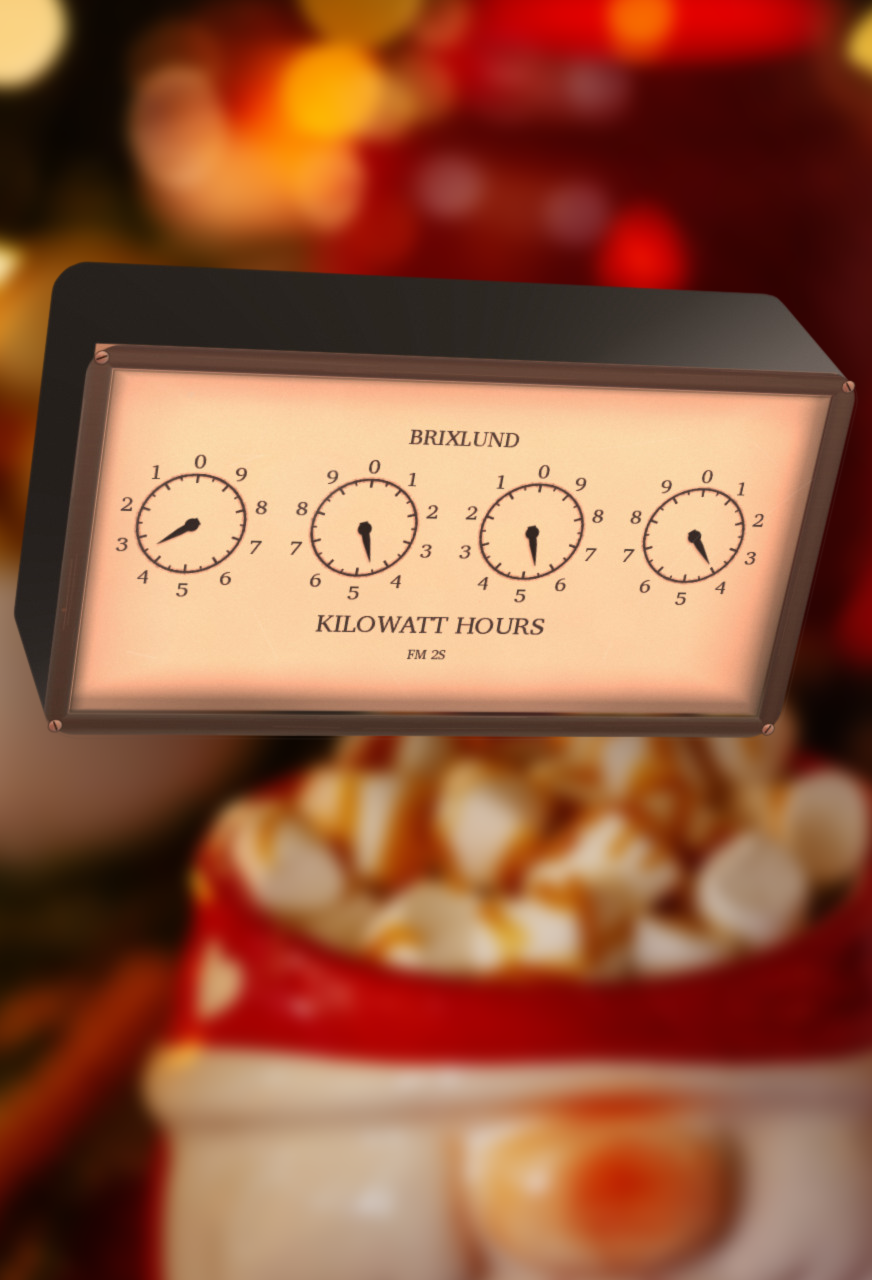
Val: 3454 kWh
